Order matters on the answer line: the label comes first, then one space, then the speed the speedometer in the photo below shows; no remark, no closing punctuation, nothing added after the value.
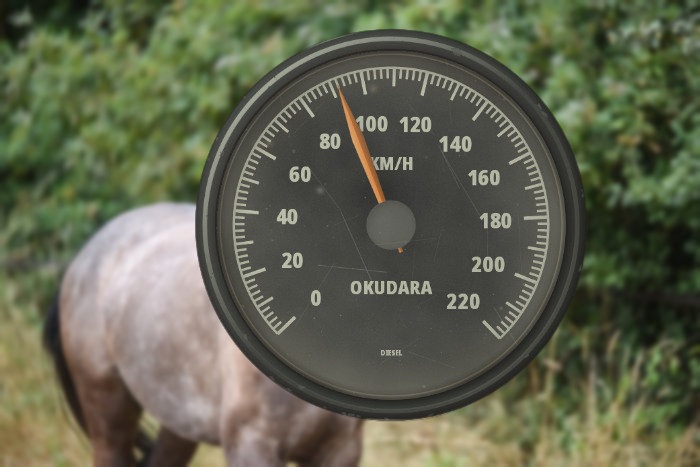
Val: 92 km/h
